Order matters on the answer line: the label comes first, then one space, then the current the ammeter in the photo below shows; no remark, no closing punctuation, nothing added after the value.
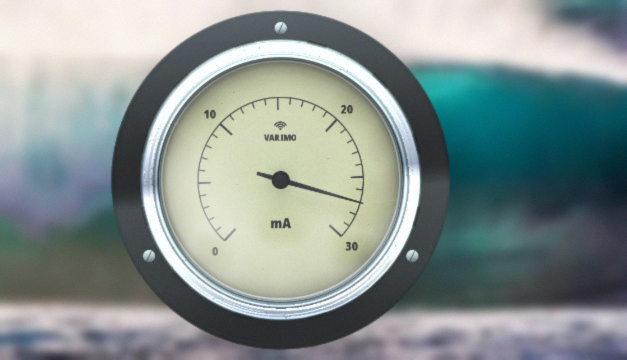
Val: 27 mA
